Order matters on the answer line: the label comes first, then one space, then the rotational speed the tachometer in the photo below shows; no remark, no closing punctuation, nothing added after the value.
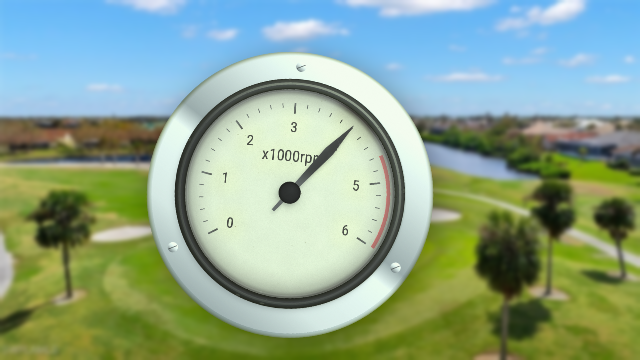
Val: 4000 rpm
